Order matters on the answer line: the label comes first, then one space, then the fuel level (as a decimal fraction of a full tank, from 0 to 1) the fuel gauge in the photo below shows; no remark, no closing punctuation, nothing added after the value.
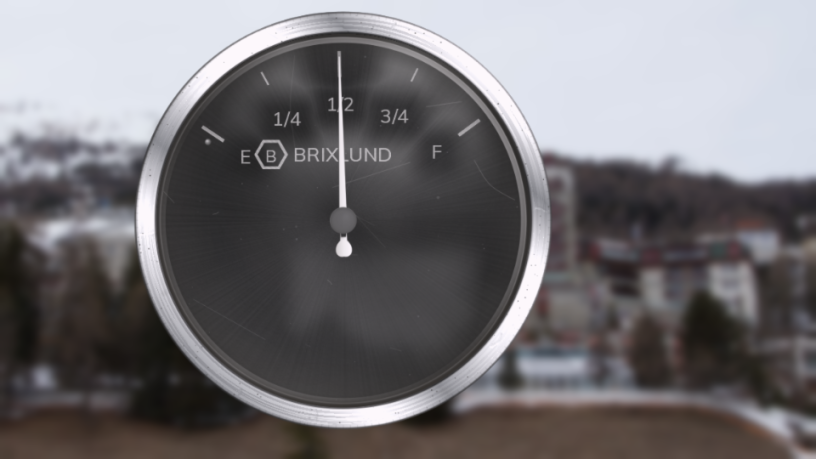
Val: 0.5
